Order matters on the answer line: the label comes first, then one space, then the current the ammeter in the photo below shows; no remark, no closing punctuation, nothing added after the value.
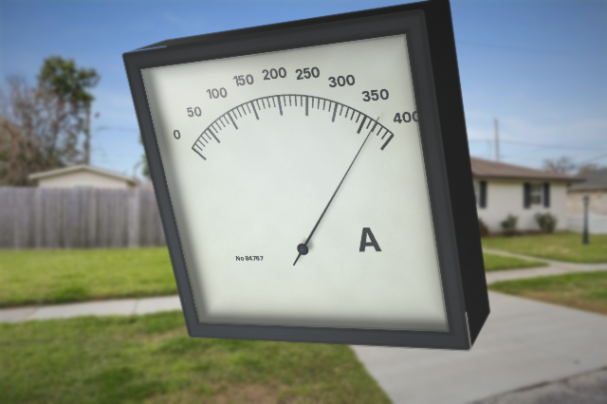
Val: 370 A
